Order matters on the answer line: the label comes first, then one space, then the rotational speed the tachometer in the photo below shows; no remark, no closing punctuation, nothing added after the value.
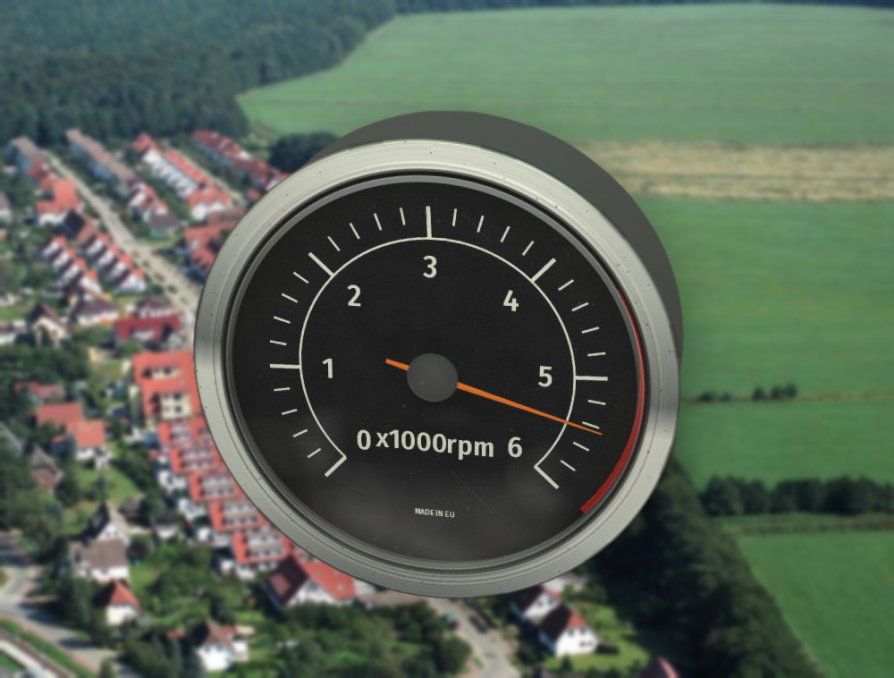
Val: 5400 rpm
